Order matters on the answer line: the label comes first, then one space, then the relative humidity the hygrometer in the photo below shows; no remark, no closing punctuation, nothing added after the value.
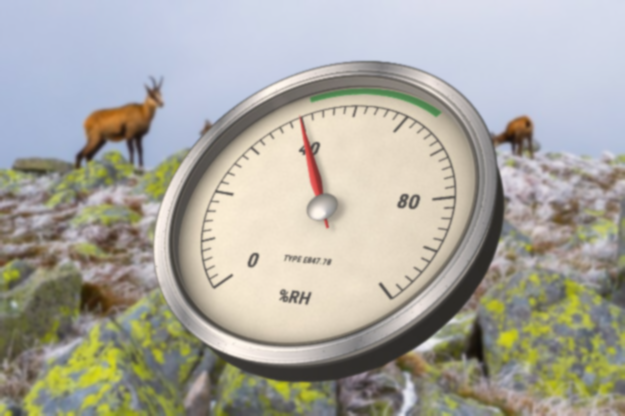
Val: 40 %
